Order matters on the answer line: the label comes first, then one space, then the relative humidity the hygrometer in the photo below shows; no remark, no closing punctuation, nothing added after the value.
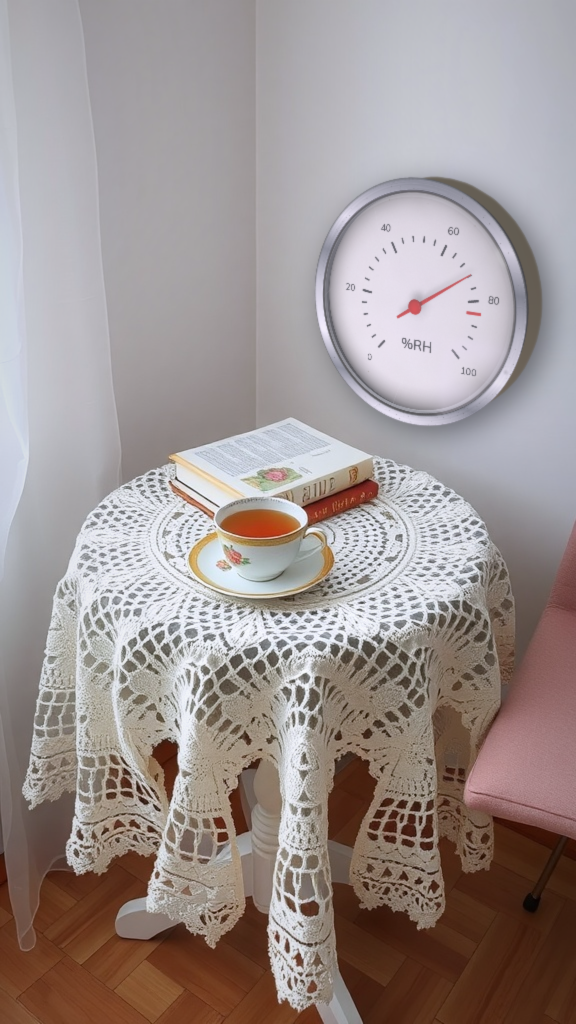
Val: 72 %
